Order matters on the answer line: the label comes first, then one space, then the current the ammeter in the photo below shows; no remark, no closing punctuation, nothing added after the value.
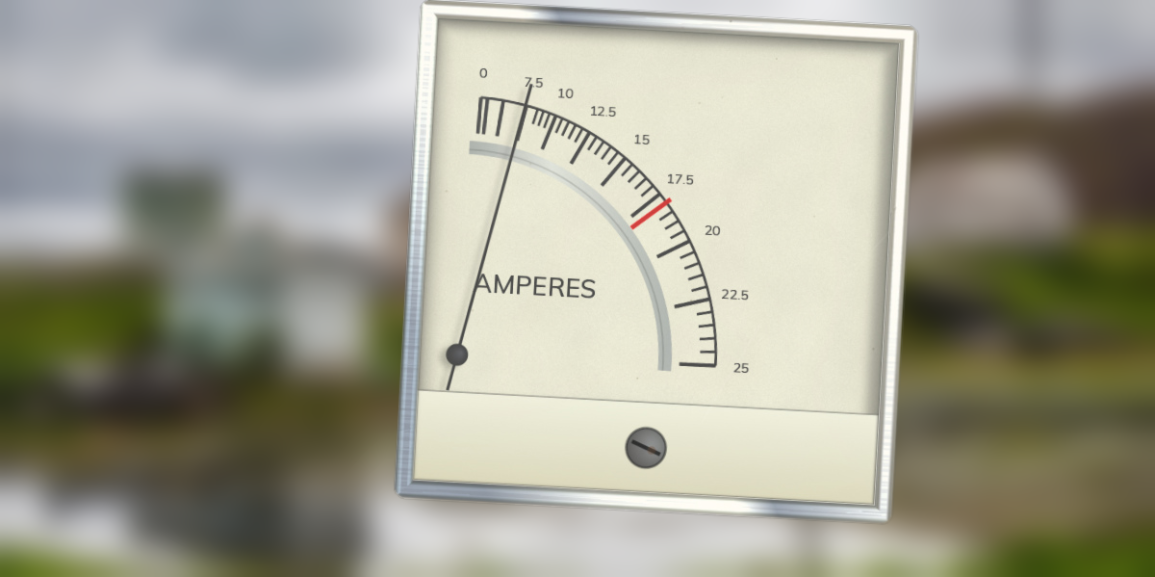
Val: 7.5 A
